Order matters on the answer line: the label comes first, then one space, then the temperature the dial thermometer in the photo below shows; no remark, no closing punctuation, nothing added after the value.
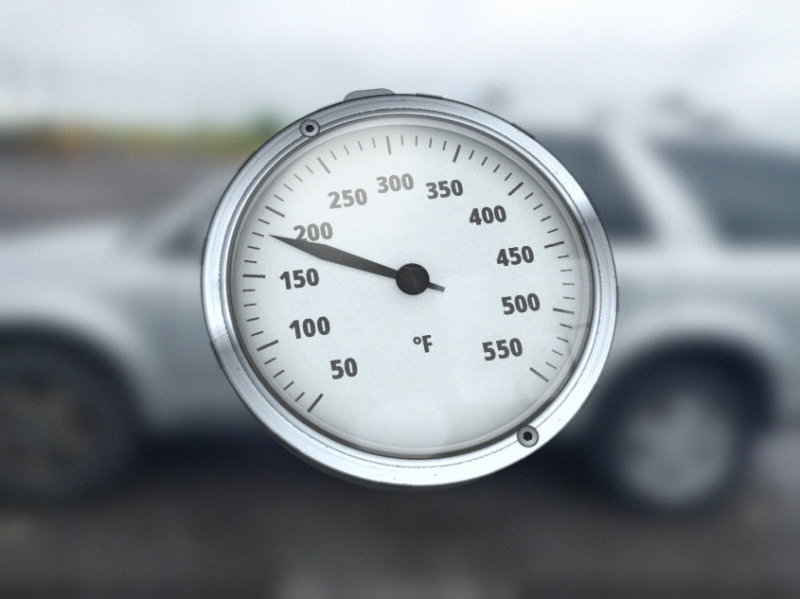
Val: 180 °F
